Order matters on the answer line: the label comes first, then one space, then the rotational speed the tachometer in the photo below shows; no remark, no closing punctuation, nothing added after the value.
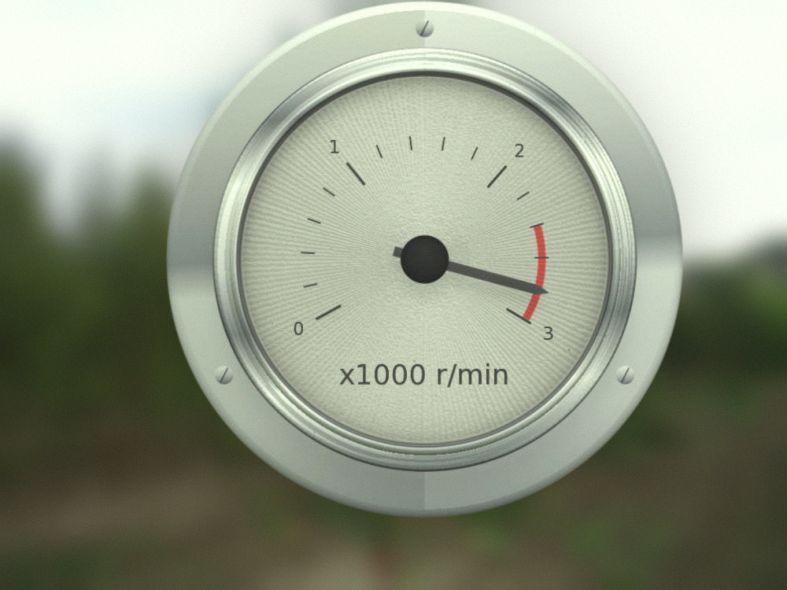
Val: 2800 rpm
